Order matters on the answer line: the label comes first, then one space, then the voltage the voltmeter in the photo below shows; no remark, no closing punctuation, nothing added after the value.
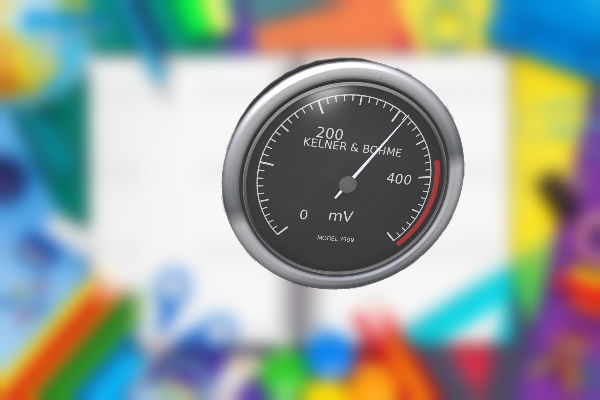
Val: 310 mV
